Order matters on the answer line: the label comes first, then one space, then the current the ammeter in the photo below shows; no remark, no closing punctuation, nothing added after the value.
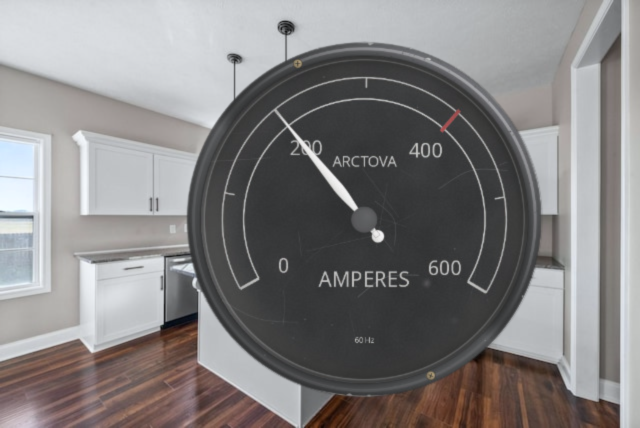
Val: 200 A
